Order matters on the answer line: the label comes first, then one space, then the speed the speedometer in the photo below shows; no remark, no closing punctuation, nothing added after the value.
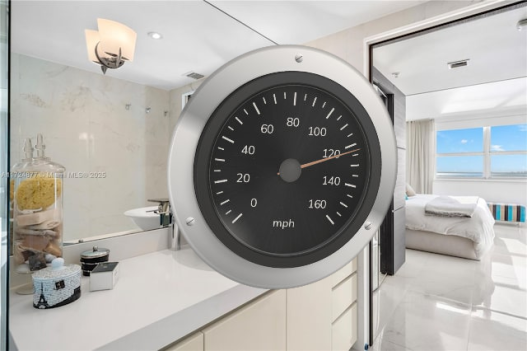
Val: 122.5 mph
